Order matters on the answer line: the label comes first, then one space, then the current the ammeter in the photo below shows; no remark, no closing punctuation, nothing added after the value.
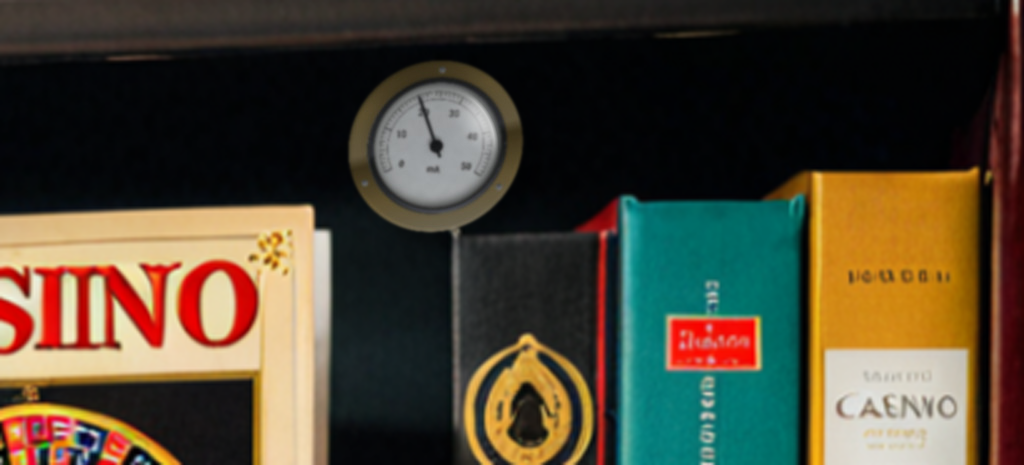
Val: 20 mA
